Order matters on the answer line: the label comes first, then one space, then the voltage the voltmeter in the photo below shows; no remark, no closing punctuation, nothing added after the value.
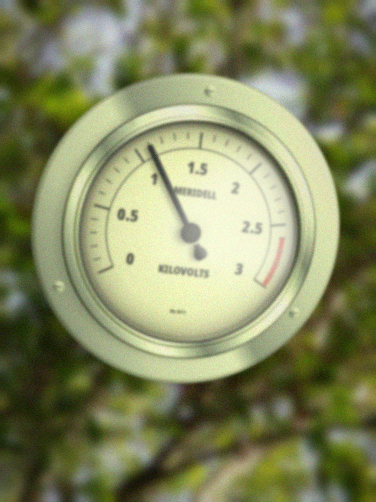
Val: 1.1 kV
